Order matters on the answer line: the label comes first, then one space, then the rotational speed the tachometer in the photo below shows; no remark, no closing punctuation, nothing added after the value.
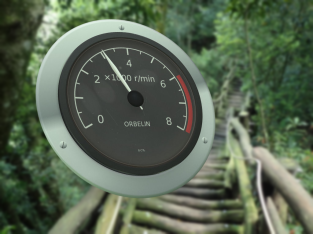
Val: 3000 rpm
